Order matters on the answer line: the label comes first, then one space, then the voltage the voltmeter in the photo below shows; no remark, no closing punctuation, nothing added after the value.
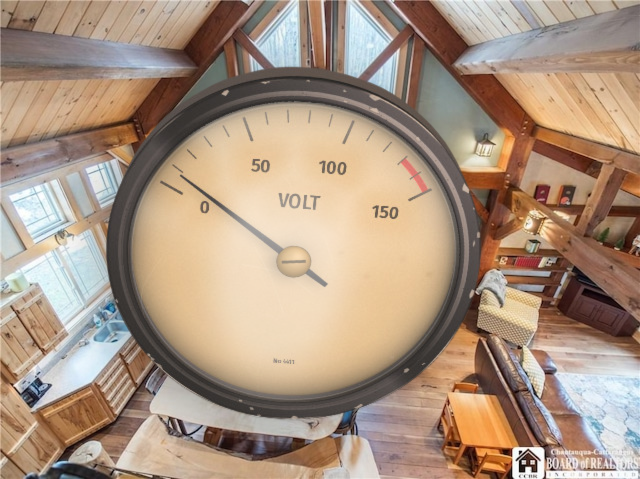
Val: 10 V
